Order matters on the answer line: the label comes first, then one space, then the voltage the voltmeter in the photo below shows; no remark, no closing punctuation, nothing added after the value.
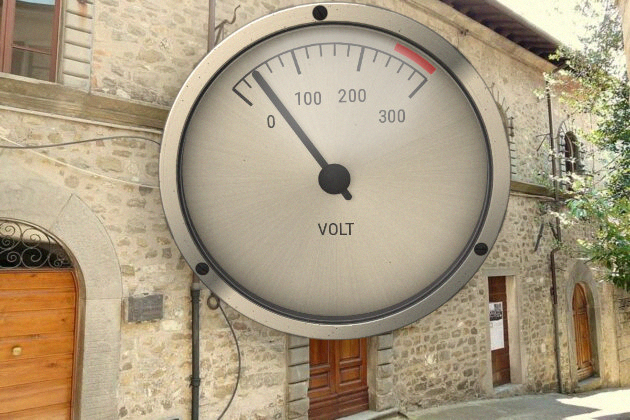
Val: 40 V
